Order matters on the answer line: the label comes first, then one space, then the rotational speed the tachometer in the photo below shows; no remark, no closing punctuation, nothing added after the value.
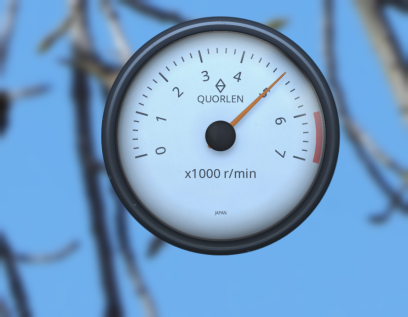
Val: 5000 rpm
